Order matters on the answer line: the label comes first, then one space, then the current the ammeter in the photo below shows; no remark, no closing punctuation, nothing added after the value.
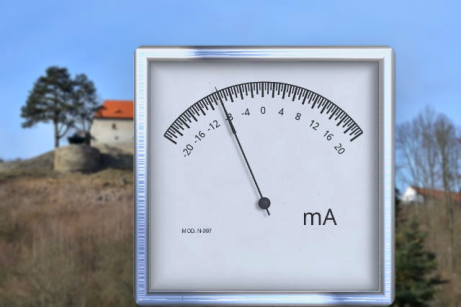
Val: -8 mA
